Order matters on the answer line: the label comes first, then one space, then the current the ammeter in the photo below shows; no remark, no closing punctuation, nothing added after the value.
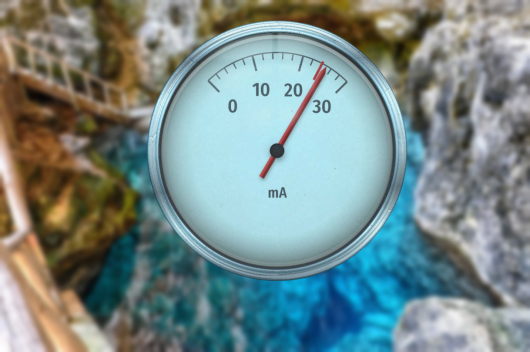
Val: 25 mA
